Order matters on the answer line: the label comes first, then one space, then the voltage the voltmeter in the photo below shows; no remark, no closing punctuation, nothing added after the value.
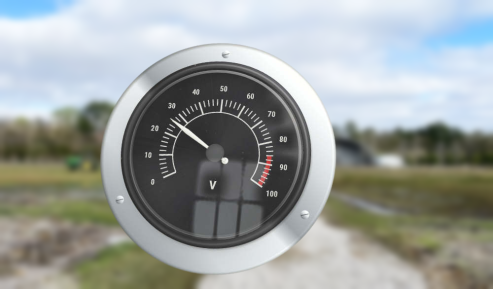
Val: 26 V
